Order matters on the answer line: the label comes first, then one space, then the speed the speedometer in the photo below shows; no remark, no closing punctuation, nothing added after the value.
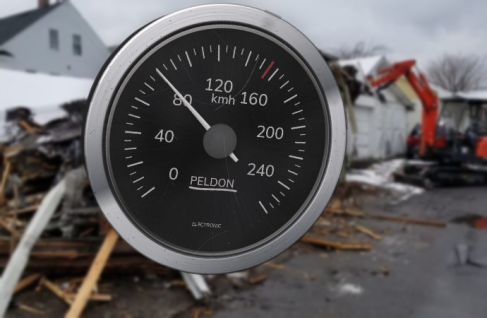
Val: 80 km/h
